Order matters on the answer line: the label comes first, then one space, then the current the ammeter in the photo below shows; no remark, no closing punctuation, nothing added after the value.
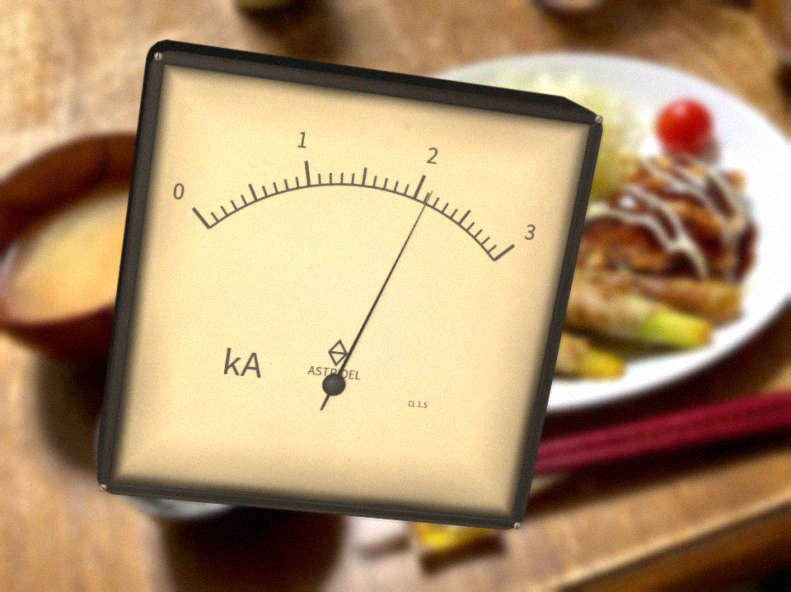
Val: 2.1 kA
